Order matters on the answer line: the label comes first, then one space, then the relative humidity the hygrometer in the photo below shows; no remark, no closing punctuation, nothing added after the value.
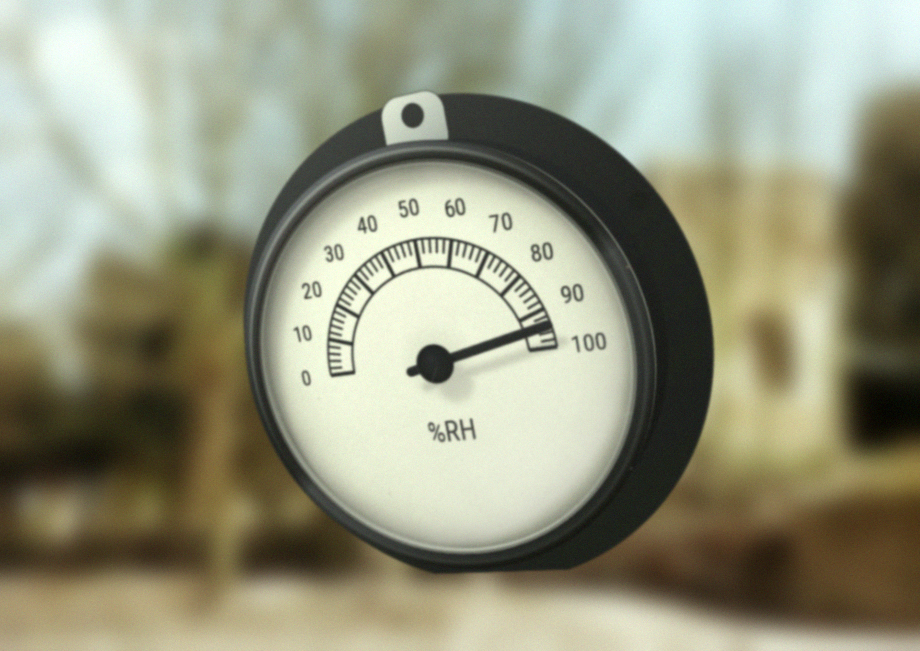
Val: 94 %
